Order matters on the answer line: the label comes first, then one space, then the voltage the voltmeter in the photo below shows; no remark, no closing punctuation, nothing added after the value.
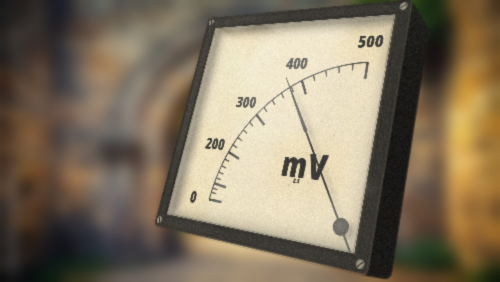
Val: 380 mV
